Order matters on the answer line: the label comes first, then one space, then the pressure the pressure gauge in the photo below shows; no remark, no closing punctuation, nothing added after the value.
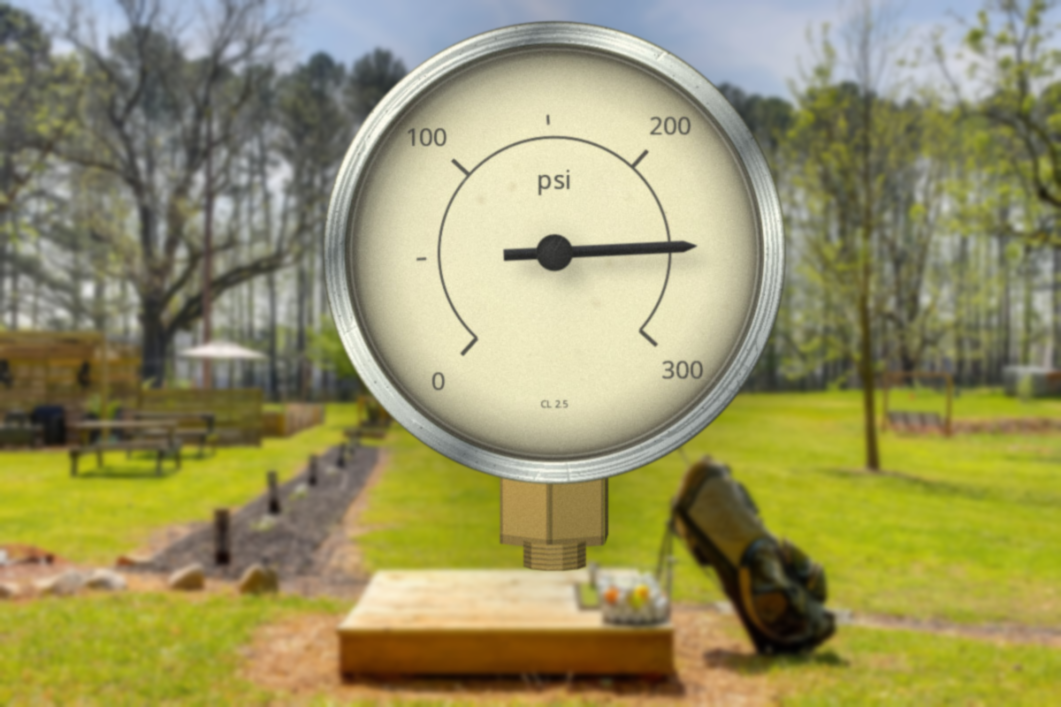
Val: 250 psi
